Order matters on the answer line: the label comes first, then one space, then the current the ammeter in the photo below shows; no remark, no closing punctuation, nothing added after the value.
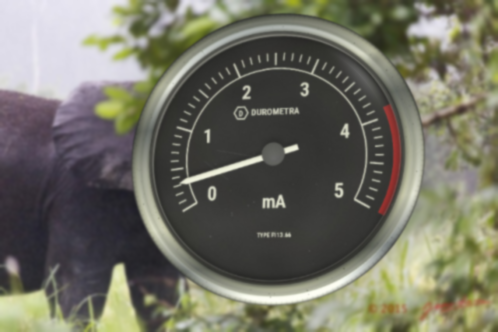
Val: 0.3 mA
